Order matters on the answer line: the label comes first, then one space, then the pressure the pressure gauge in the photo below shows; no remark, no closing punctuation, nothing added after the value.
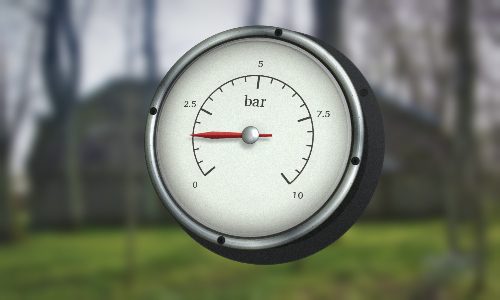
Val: 1.5 bar
